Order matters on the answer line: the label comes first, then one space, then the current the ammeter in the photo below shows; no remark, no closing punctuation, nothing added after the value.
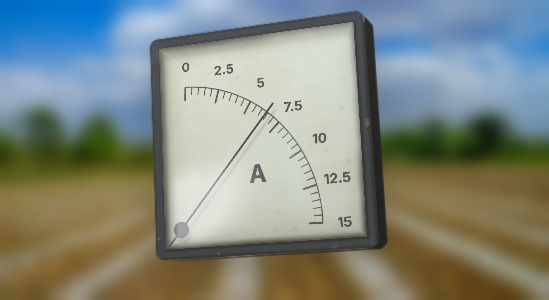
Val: 6.5 A
